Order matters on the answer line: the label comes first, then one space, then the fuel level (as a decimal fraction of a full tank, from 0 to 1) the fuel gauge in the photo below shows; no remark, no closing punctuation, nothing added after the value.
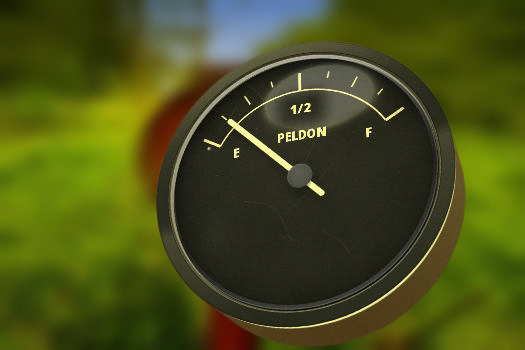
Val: 0.125
